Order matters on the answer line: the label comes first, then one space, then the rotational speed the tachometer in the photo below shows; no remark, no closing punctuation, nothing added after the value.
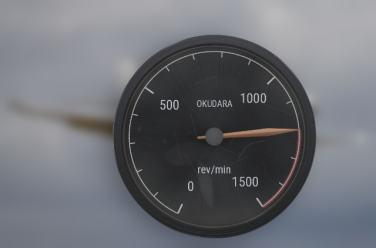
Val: 1200 rpm
